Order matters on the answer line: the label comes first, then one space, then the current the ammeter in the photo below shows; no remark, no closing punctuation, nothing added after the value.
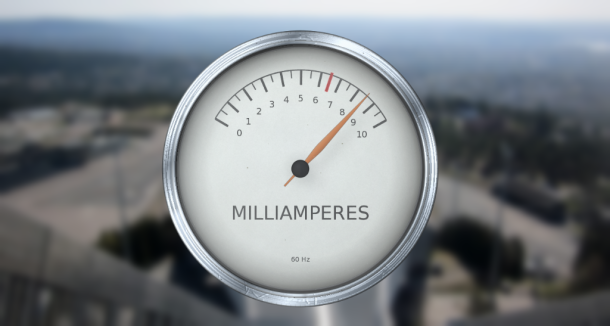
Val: 8.5 mA
